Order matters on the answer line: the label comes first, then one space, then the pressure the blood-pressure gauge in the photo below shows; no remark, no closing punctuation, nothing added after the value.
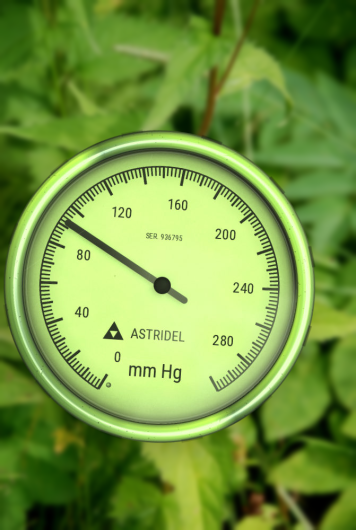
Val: 92 mmHg
